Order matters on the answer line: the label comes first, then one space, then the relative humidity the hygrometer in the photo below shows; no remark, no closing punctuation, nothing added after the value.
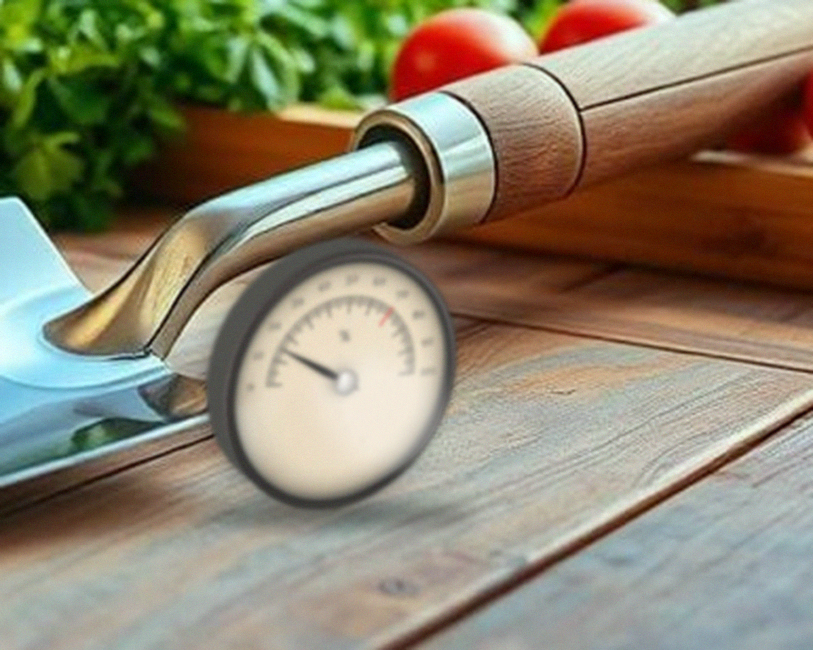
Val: 15 %
